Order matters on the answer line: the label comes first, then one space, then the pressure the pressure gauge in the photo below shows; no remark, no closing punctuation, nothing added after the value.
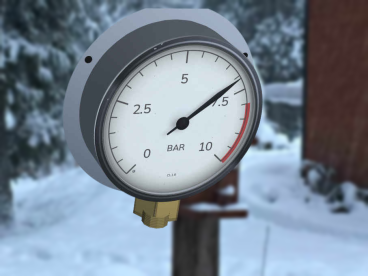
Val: 7 bar
